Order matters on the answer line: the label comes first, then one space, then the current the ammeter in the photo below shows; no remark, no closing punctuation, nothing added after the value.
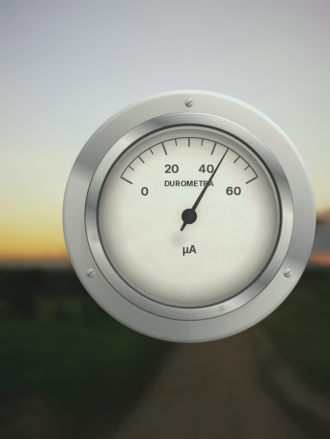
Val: 45 µA
